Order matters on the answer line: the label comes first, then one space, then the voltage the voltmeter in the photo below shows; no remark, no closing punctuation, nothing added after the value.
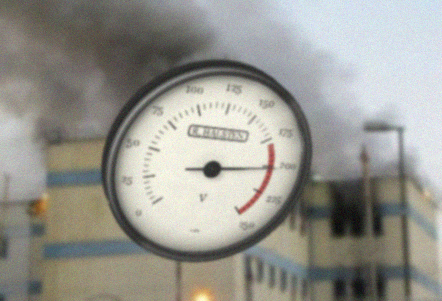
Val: 200 V
